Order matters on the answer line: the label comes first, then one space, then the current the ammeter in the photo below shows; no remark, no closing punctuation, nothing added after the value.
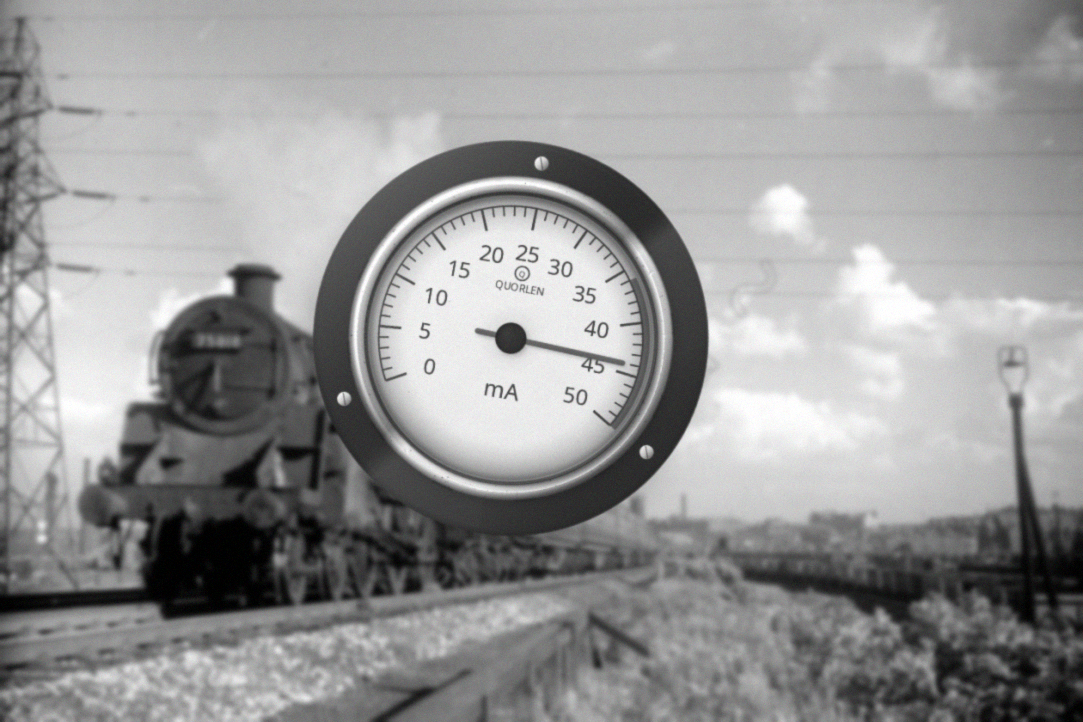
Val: 44 mA
